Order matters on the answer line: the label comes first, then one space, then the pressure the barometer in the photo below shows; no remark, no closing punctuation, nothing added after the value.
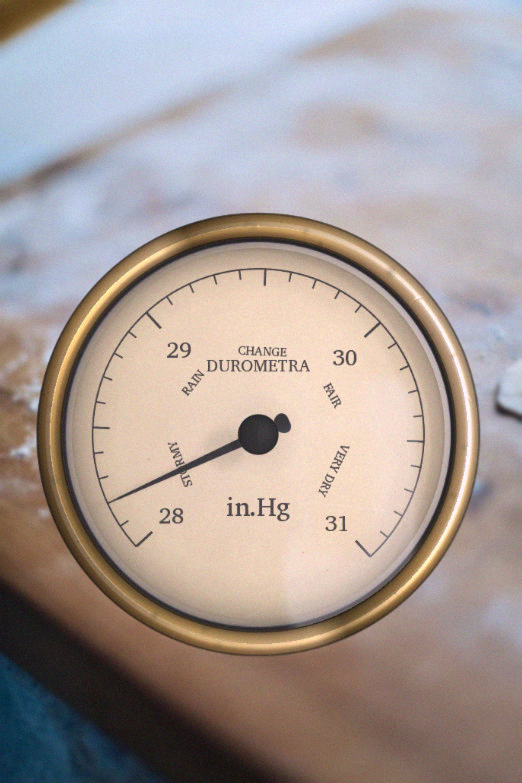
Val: 28.2 inHg
